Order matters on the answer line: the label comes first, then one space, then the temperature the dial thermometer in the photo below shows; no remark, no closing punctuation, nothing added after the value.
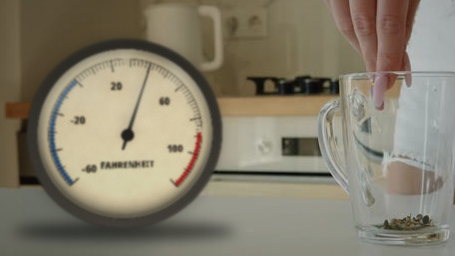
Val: 40 °F
